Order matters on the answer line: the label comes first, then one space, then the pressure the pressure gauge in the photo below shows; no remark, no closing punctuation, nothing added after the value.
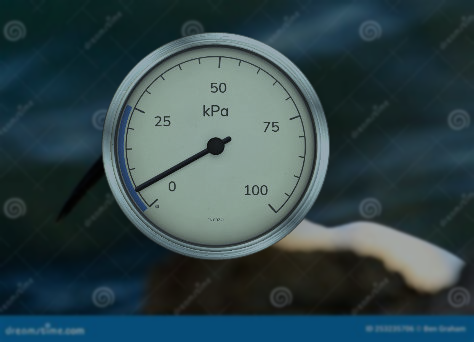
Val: 5 kPa
